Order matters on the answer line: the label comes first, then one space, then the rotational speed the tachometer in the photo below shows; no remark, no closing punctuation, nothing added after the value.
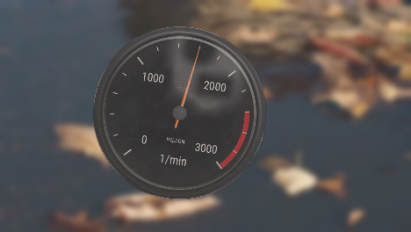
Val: 1600 rpm
